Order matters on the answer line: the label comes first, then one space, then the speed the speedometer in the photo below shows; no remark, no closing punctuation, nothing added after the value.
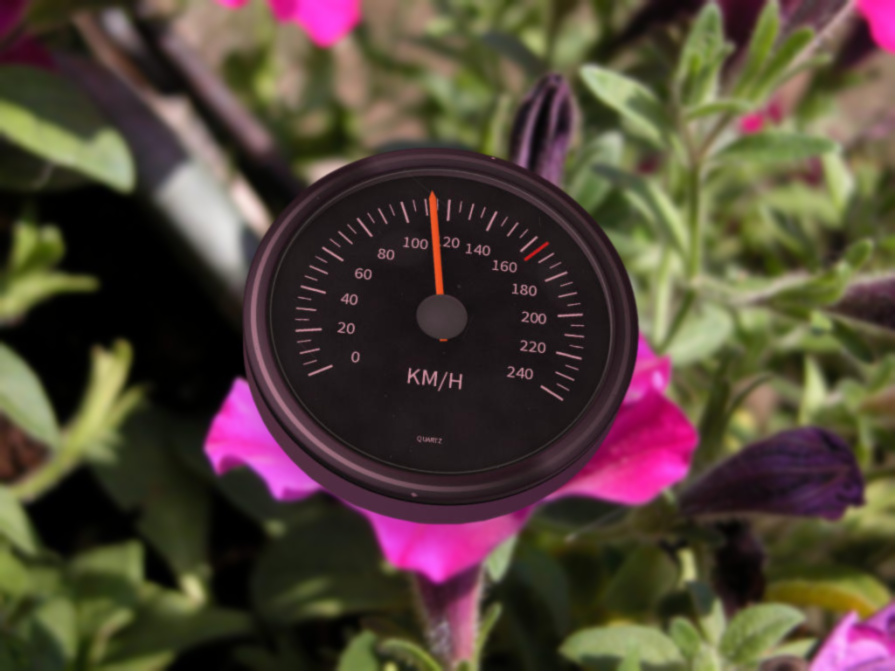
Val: 112.5 km/h
